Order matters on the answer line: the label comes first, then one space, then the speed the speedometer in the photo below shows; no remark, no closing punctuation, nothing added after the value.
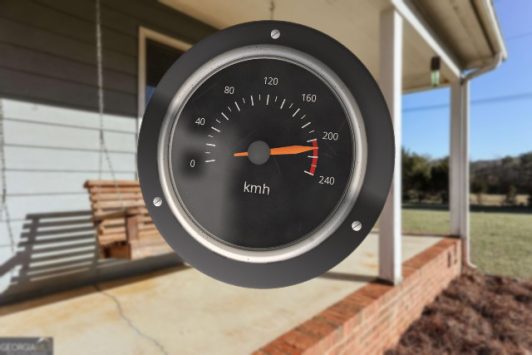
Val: 210 km/h
